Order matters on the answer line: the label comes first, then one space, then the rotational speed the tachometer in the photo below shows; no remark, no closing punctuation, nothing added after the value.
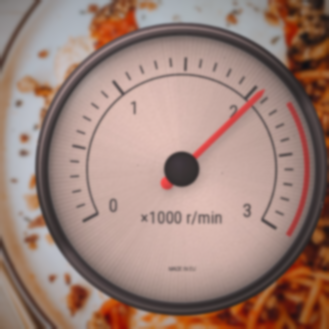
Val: 2050 rpm
